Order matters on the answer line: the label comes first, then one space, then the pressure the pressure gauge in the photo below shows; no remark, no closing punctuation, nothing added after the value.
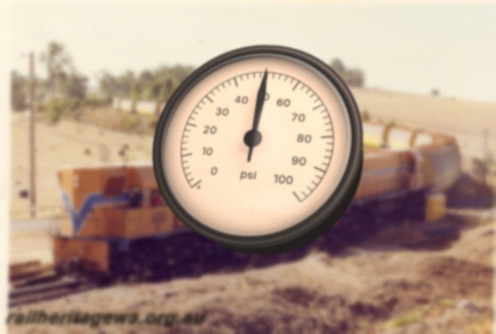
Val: 50 psi
